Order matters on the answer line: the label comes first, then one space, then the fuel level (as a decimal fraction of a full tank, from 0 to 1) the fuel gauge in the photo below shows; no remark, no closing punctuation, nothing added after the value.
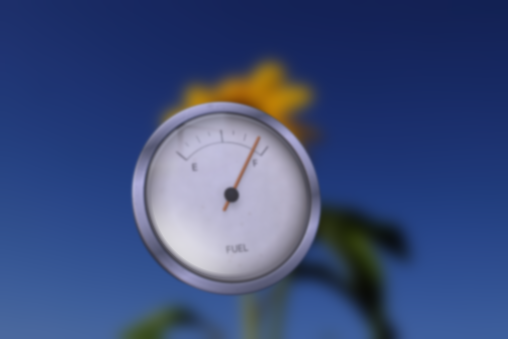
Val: 0.875
